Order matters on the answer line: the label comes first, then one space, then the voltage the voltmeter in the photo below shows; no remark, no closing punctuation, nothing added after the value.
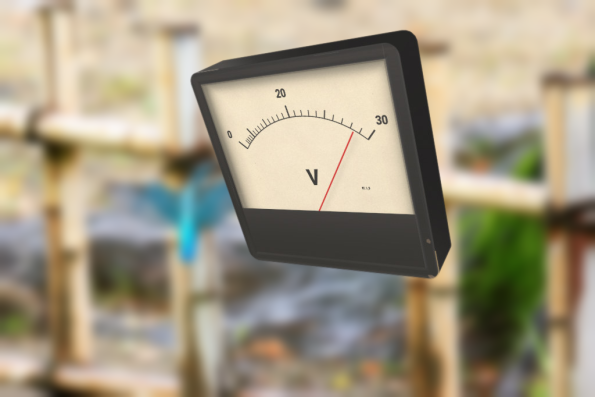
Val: 28.5 V
